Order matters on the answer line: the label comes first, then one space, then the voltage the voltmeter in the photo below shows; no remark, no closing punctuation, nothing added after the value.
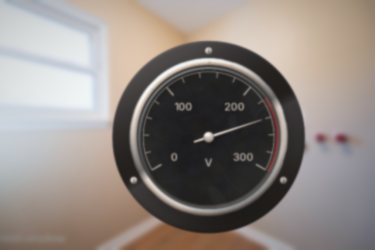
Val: 240 V
